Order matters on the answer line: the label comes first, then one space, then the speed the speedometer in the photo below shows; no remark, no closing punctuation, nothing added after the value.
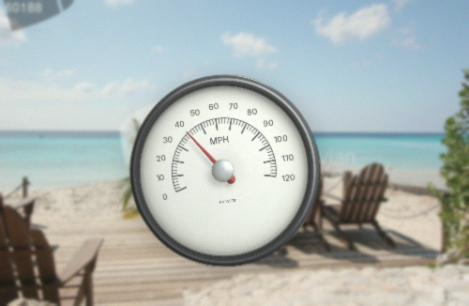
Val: 40 mph
